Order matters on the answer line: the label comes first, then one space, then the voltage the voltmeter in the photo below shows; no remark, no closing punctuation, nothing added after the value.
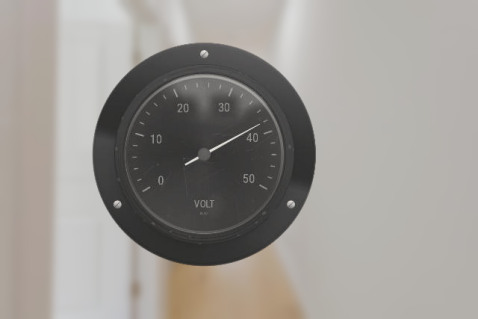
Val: 38 V
